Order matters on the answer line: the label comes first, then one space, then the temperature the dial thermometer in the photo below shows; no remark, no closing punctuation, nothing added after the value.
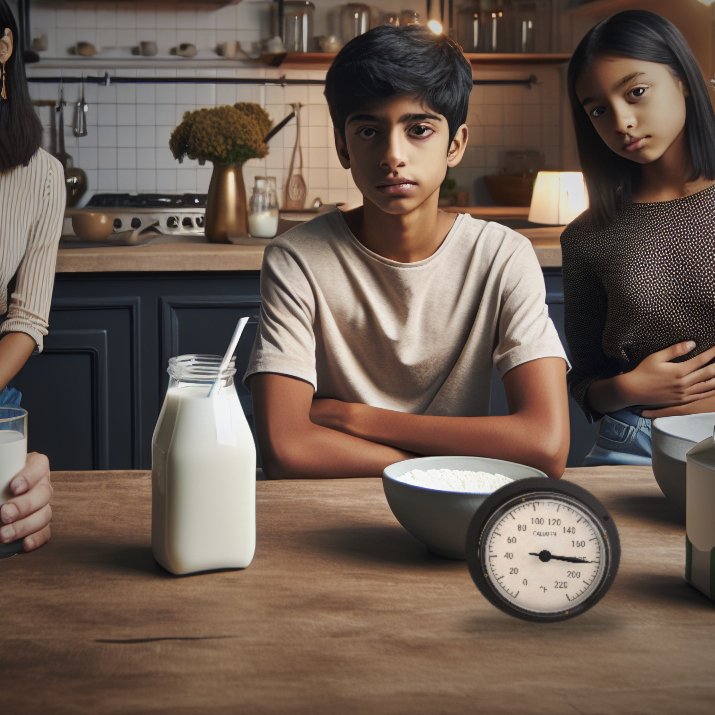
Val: 180 °F
